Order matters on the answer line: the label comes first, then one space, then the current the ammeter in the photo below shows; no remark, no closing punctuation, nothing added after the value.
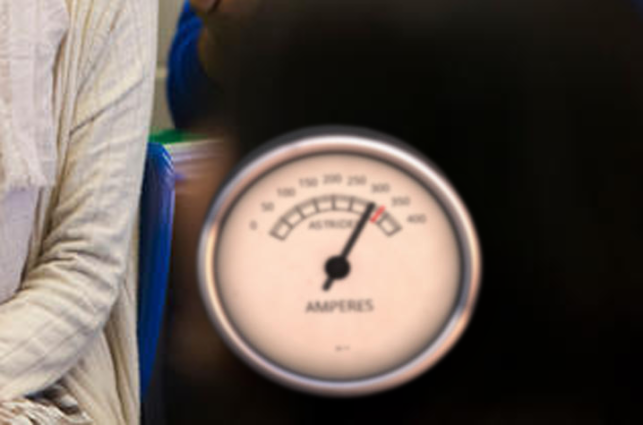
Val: 300 A
